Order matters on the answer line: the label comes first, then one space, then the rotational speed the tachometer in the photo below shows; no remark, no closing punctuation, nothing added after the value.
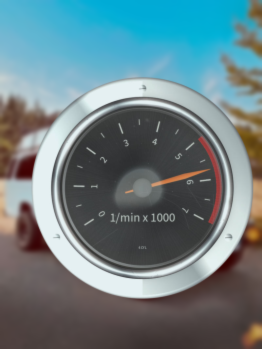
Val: 5750 rpm
